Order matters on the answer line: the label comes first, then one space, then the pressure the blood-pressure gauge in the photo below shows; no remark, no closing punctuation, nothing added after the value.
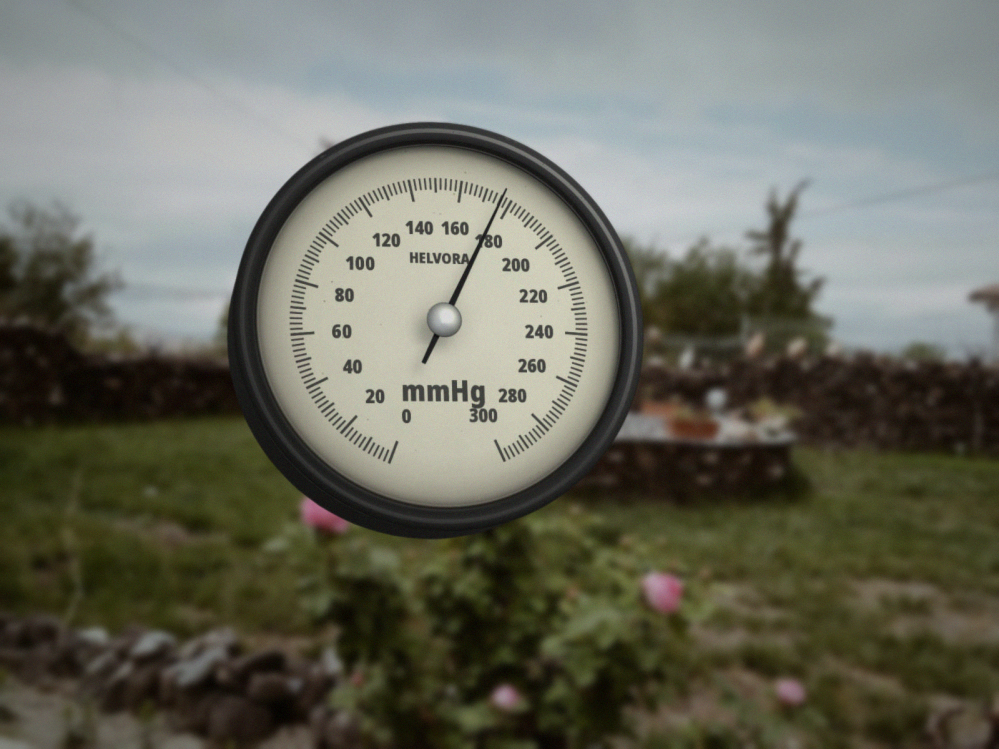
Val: 176 mmHg
